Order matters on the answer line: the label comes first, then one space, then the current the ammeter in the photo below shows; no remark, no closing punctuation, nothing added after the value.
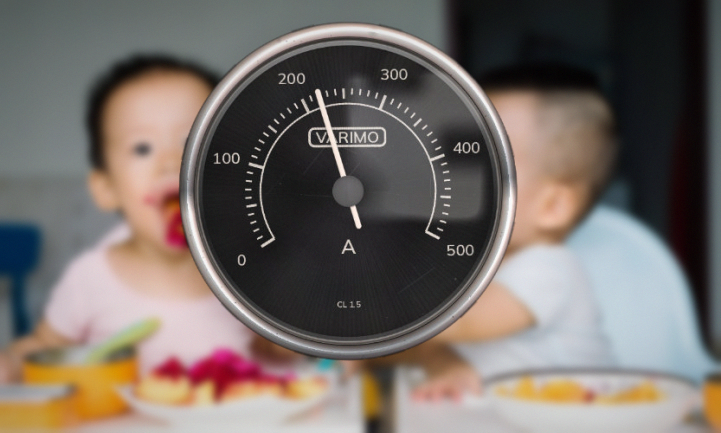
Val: 220 A
